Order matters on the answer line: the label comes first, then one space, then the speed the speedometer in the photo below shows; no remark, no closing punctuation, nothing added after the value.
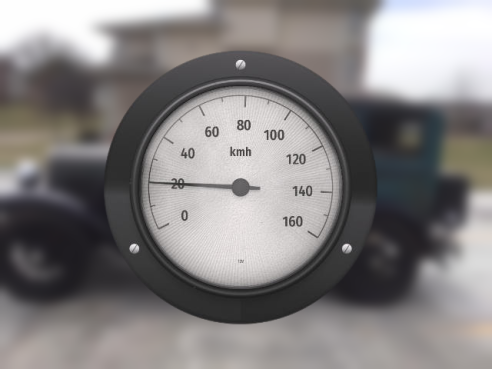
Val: 20 km/h
